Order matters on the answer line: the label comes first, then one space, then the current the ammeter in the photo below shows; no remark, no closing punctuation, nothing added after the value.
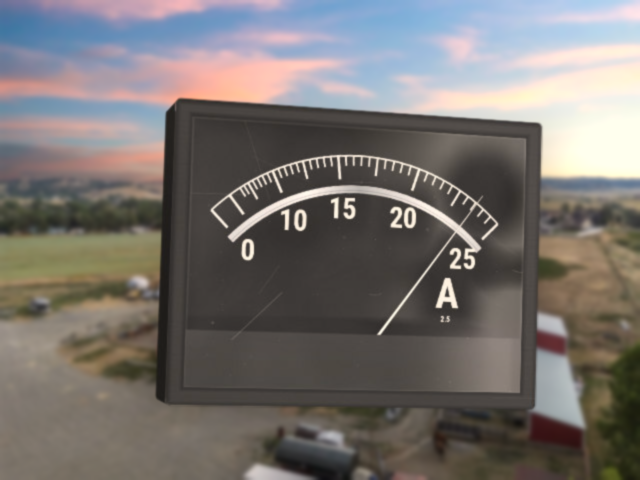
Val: 23.5 A
